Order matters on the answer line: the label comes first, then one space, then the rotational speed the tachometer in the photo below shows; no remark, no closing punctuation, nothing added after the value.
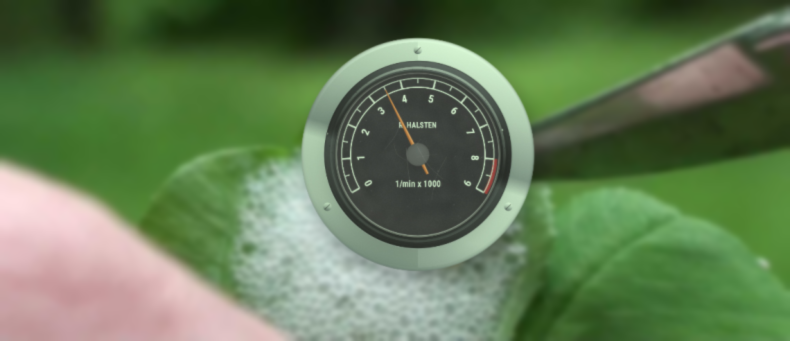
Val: 3500 rpm
